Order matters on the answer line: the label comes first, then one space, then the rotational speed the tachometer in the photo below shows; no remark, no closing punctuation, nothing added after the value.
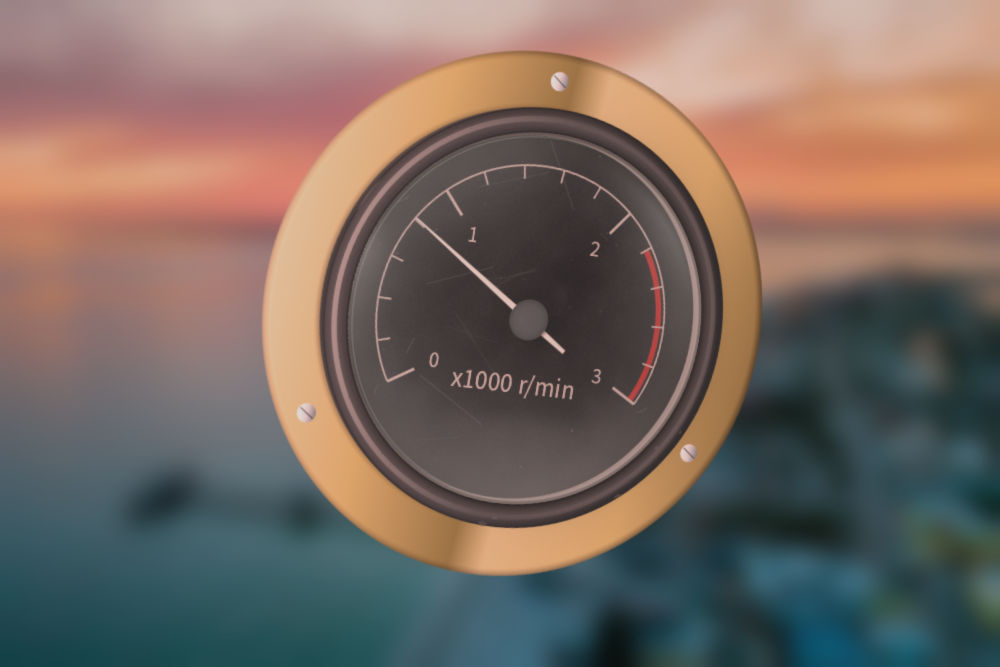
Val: 800 rpm
